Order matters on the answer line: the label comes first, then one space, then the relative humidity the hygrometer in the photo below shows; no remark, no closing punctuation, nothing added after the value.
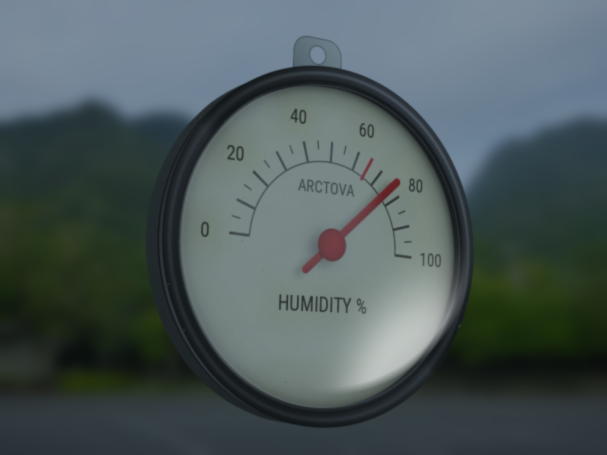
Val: 75 %
